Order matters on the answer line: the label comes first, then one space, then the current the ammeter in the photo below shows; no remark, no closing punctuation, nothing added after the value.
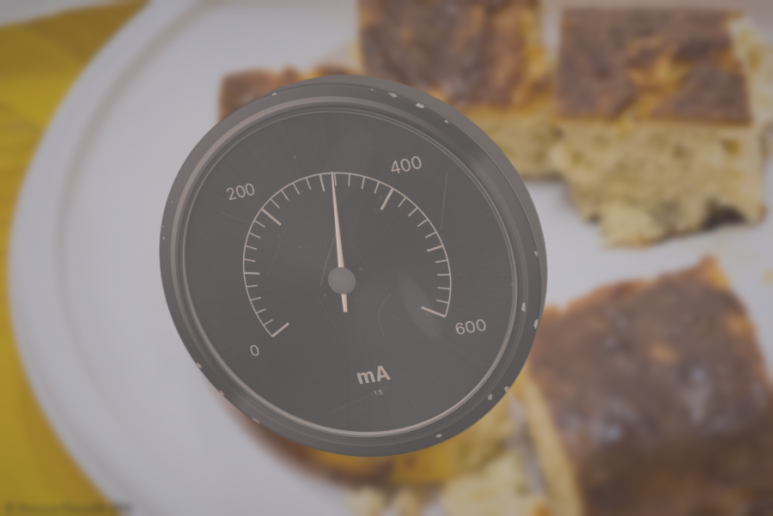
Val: 320 mA
